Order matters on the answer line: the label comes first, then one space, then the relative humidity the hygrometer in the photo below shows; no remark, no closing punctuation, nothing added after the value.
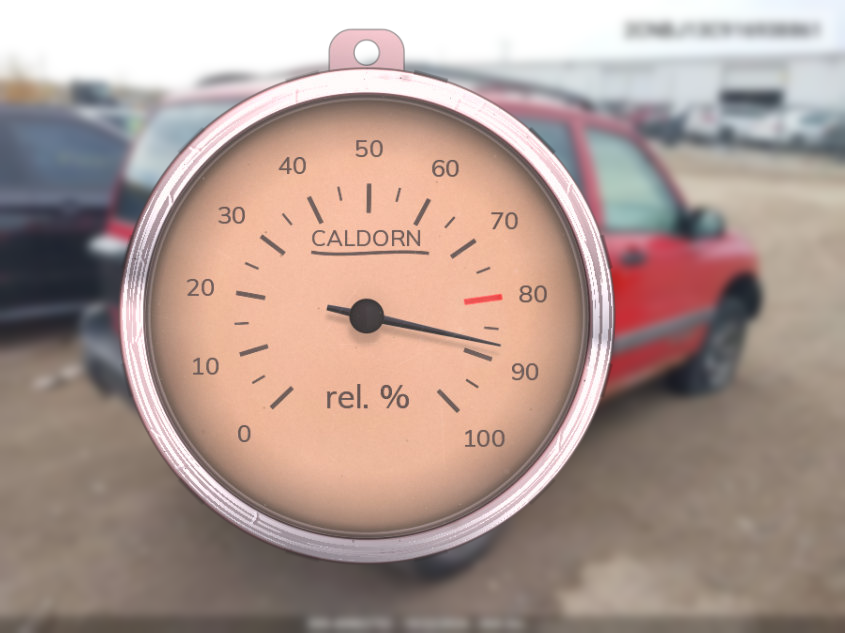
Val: 87.5 %
